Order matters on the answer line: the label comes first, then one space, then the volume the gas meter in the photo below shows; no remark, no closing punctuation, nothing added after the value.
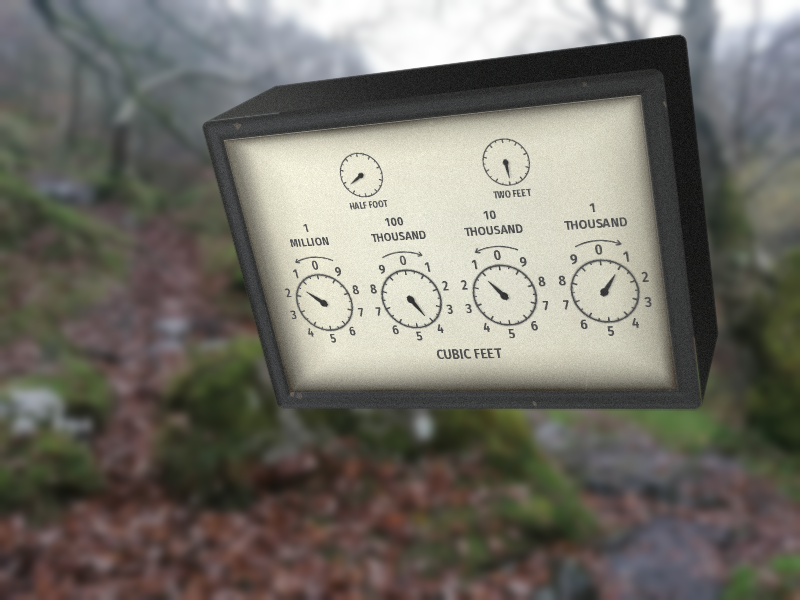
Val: 141100 ft³
